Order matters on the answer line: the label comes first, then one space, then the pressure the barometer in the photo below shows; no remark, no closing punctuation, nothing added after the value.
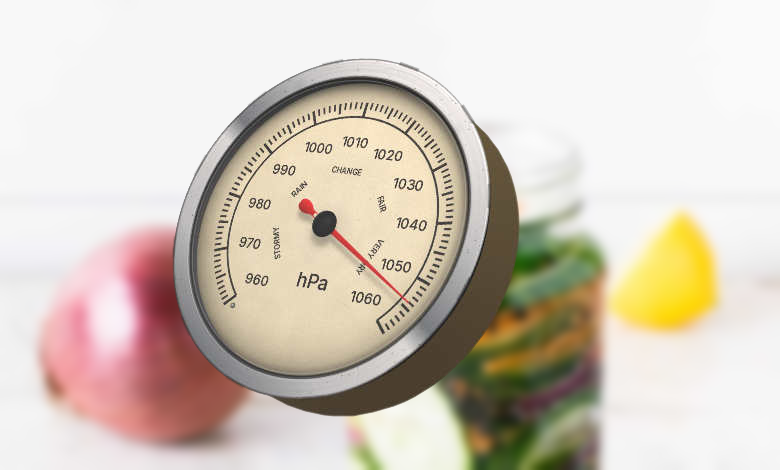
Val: 1054 hPa
